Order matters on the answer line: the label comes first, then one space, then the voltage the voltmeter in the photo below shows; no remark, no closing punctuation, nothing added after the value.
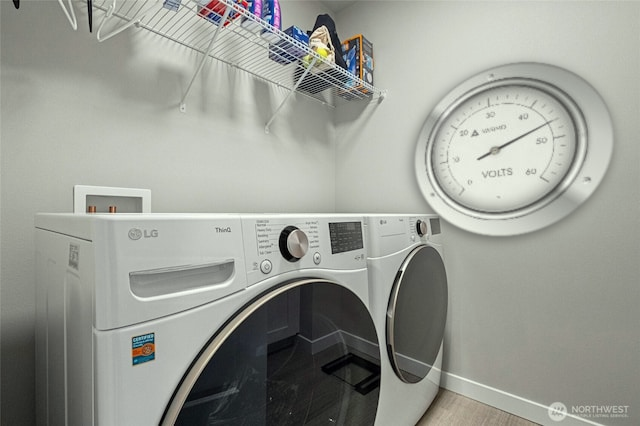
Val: 46 V
